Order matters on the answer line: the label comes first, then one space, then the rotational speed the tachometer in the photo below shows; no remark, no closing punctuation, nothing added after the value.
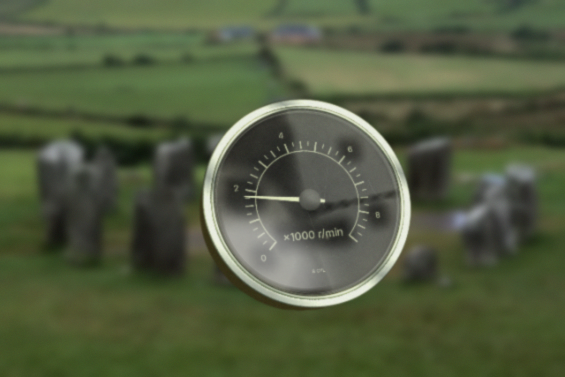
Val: 1750 rpm
